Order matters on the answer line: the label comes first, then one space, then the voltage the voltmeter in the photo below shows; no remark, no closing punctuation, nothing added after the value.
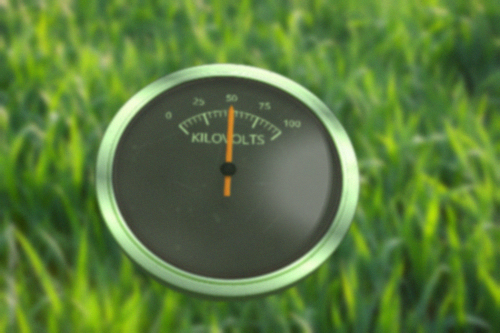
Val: 50 kV
